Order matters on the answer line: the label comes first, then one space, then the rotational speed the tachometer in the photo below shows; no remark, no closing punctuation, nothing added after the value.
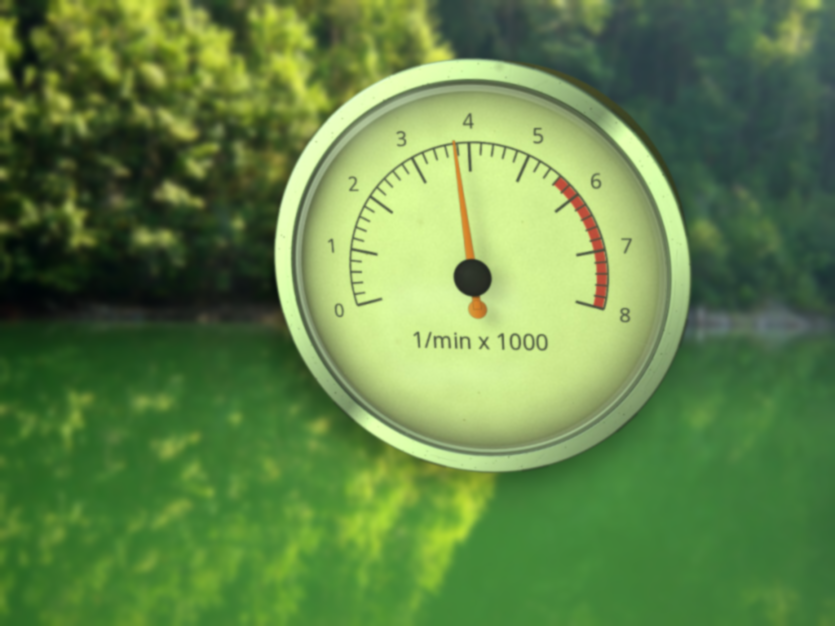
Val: 3800 rpm
